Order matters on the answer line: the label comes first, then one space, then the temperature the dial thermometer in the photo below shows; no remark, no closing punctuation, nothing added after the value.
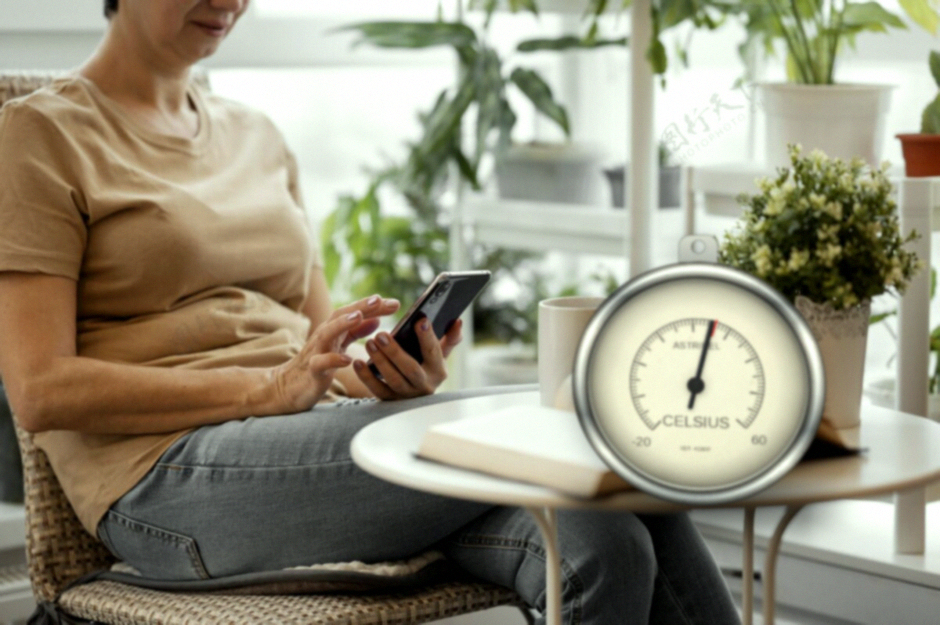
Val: 25 °C
